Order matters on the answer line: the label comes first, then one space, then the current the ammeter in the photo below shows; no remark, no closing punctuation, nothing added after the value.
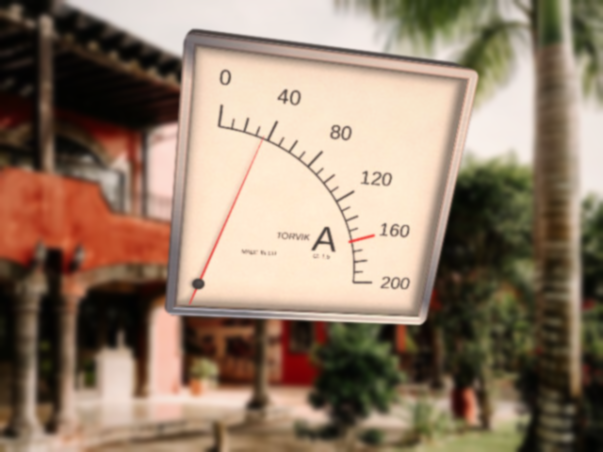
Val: 35 A
